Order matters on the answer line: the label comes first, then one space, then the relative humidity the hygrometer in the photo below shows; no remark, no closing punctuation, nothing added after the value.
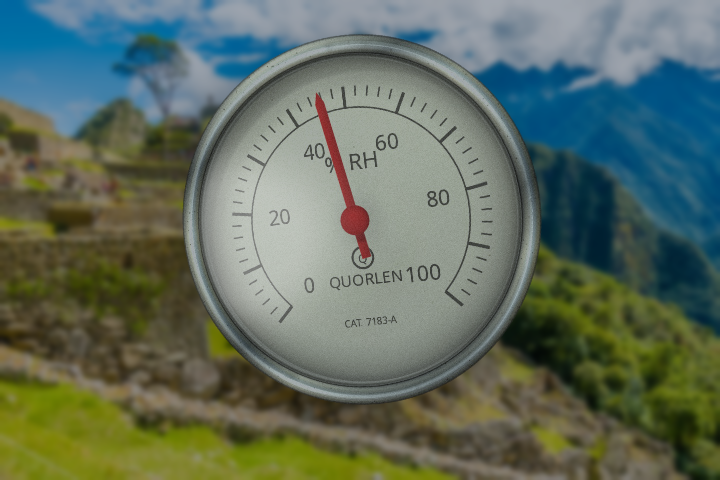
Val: 46 %
